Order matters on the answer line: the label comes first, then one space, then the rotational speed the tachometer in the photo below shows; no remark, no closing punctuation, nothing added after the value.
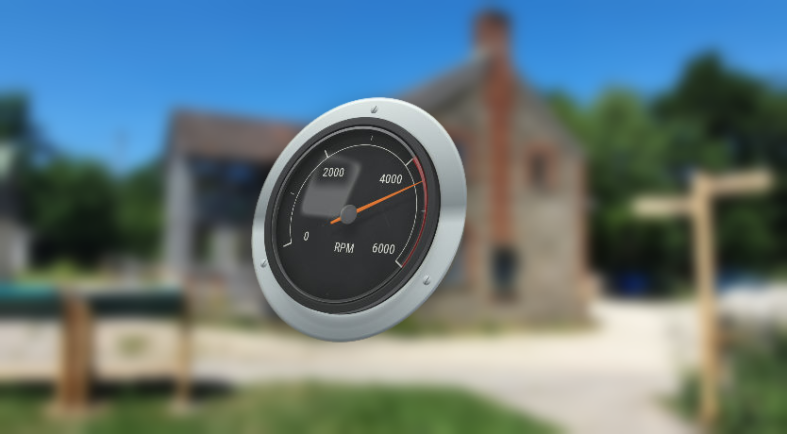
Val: 4500 rpm
